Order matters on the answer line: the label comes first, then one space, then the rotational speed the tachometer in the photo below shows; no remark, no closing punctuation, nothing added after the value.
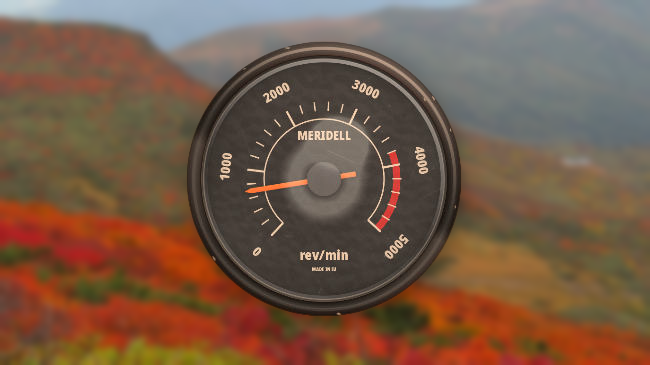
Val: 700 rpm
